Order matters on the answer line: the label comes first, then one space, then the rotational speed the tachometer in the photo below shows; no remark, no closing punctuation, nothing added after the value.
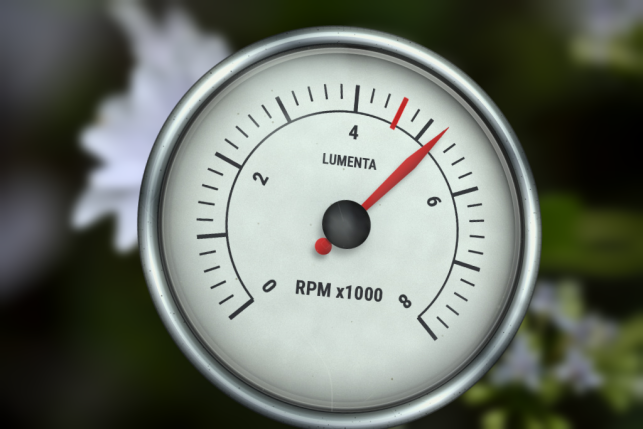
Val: 5200 rpm
